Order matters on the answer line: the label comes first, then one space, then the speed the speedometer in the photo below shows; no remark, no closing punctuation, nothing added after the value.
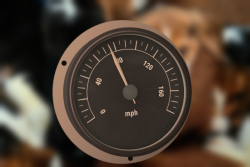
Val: 75 mph
